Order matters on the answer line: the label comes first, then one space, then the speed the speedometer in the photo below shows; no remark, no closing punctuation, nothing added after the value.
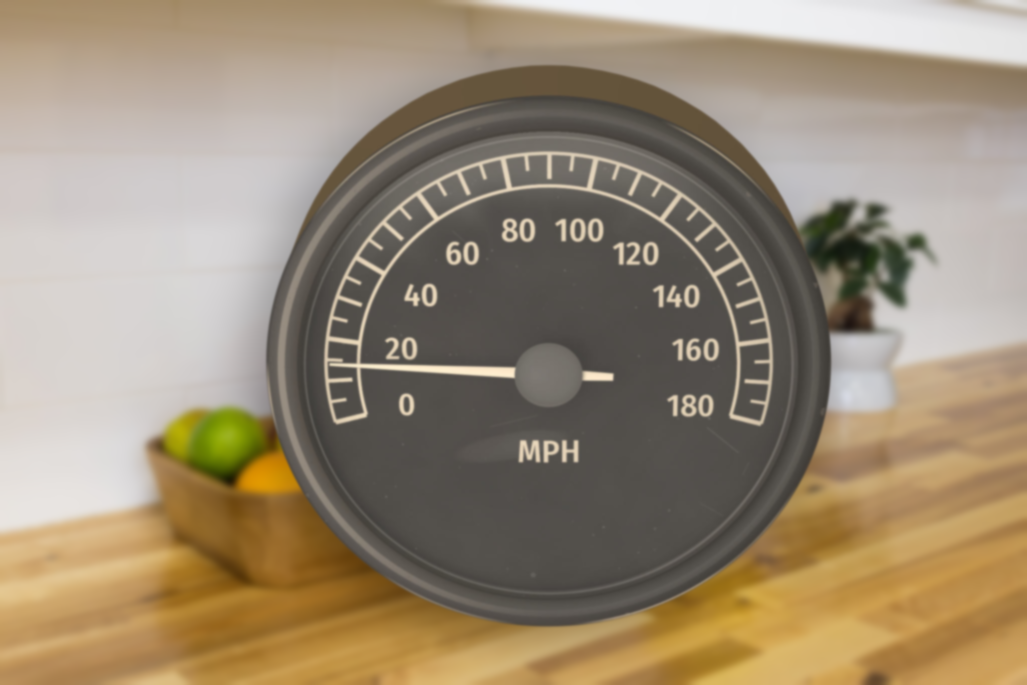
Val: 15 mph
